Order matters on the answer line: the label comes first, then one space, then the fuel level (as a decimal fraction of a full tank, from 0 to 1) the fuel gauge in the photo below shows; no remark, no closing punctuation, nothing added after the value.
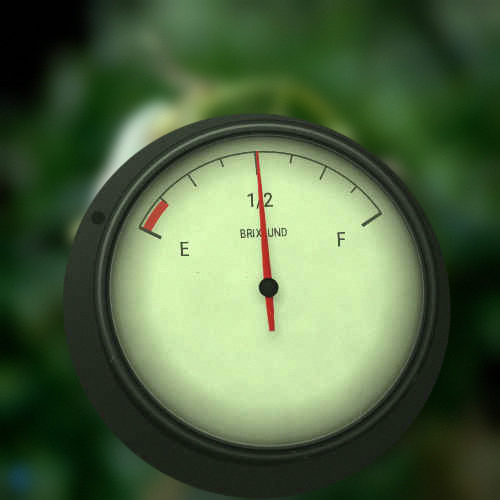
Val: 0.5
